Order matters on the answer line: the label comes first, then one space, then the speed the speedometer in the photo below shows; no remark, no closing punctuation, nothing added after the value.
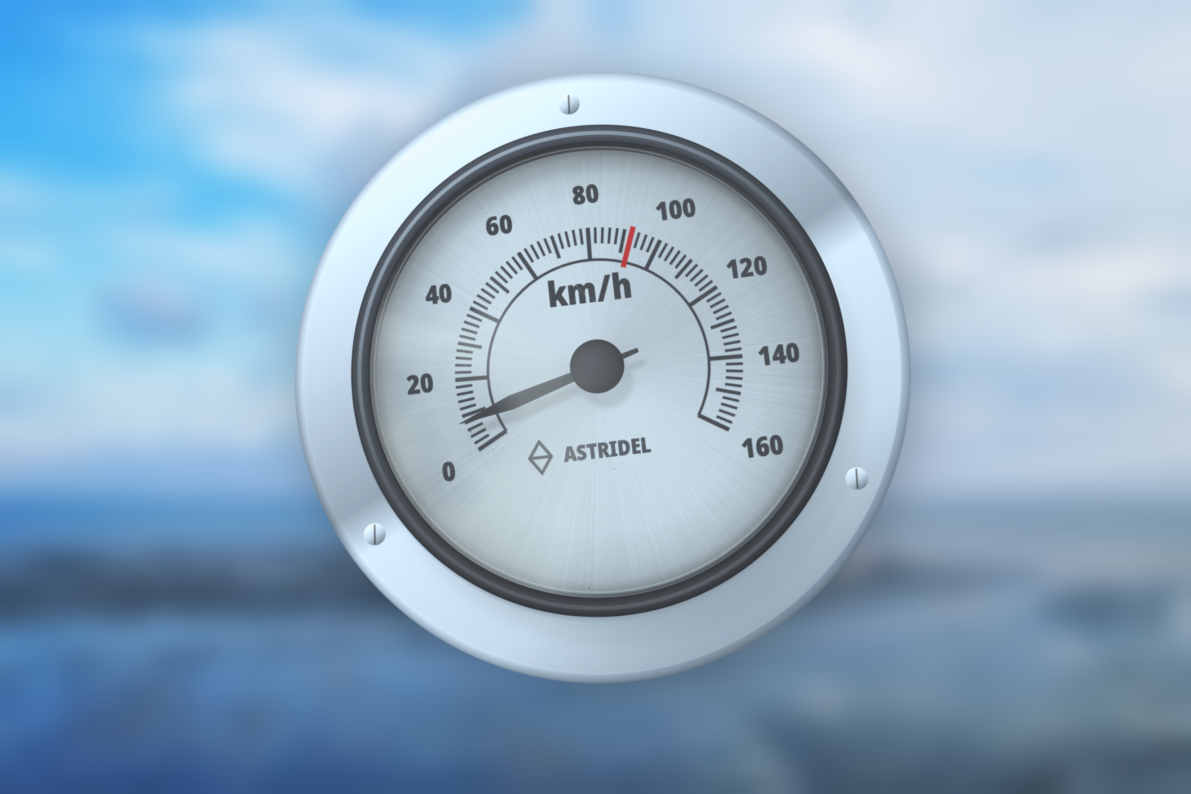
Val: 8 km/h
